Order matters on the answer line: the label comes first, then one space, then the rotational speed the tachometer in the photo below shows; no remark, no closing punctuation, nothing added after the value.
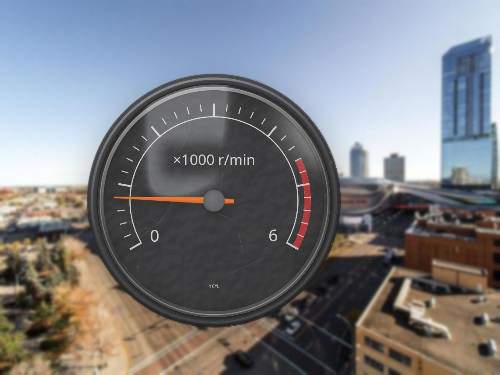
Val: 800 rpm
